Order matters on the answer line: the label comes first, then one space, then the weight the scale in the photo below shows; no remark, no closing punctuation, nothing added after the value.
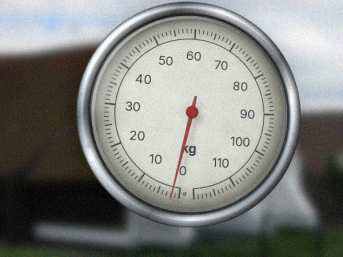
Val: 2 kg
